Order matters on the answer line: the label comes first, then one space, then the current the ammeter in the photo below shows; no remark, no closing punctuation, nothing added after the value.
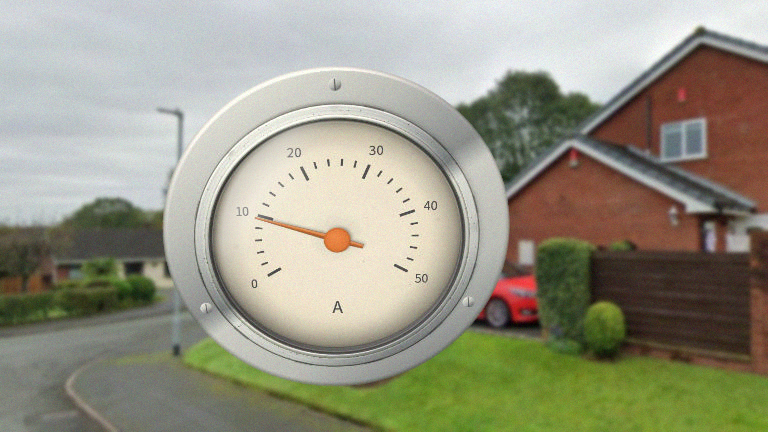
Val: 10 A
